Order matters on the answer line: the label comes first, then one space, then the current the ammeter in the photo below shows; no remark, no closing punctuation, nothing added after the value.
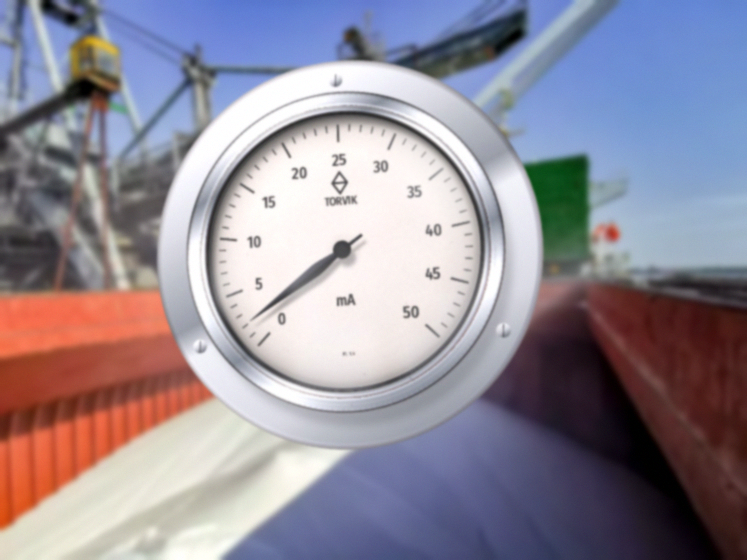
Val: 2 mA
